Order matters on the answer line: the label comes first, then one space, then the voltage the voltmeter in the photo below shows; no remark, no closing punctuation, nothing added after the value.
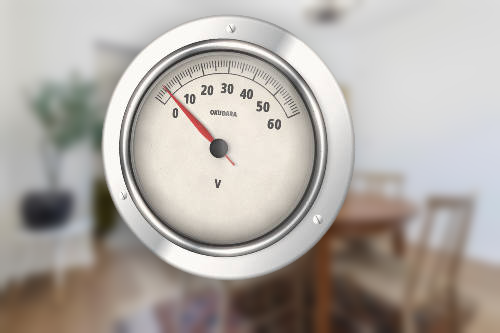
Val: 5 V
